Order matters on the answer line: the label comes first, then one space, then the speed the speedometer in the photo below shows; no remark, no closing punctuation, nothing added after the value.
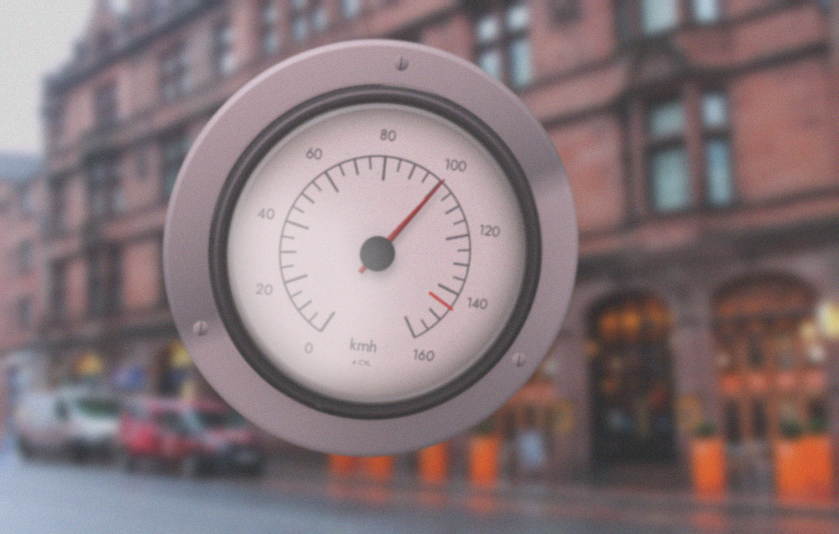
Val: 100 km/h
